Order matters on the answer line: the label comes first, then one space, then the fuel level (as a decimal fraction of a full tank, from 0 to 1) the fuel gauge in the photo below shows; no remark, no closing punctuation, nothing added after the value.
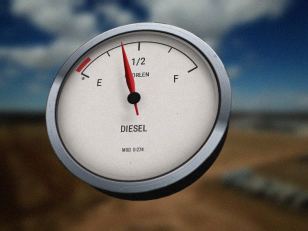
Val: 0.375
